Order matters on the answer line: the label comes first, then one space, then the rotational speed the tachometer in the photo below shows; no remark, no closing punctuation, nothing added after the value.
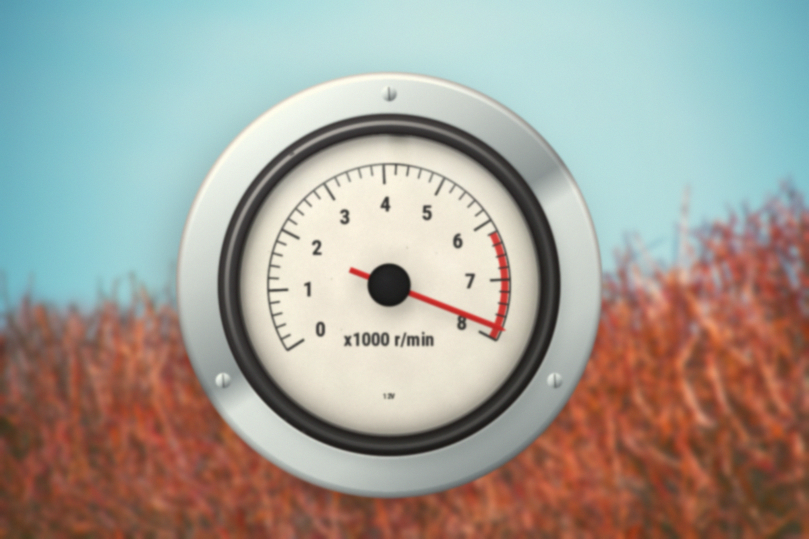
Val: 7800 rpm
